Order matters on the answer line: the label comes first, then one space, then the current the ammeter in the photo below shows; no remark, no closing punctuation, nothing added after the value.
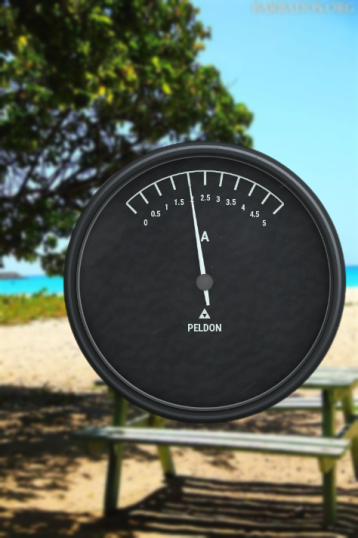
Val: 2 A
